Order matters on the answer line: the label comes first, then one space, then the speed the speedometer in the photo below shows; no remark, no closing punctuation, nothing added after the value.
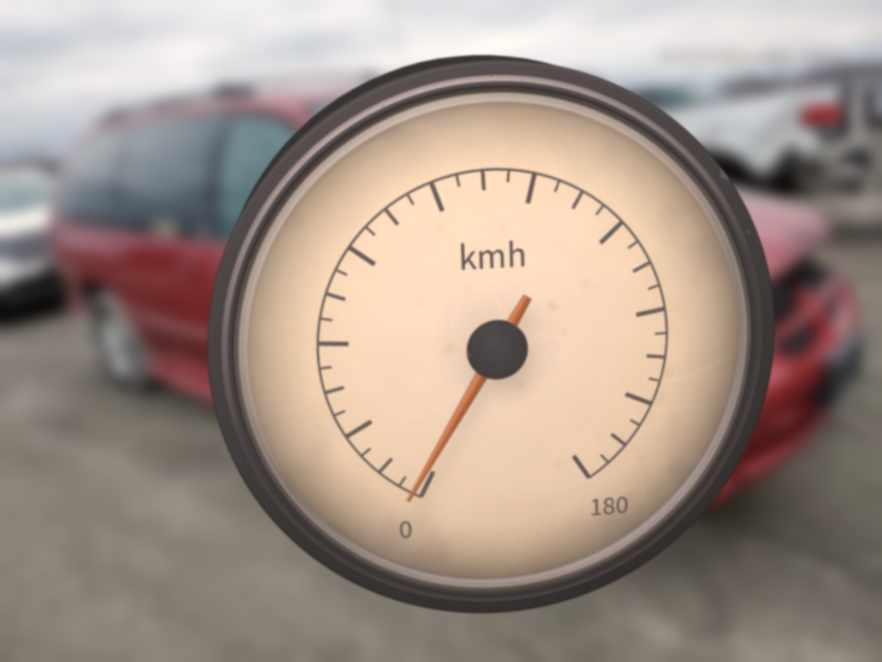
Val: 2.5 km/h
